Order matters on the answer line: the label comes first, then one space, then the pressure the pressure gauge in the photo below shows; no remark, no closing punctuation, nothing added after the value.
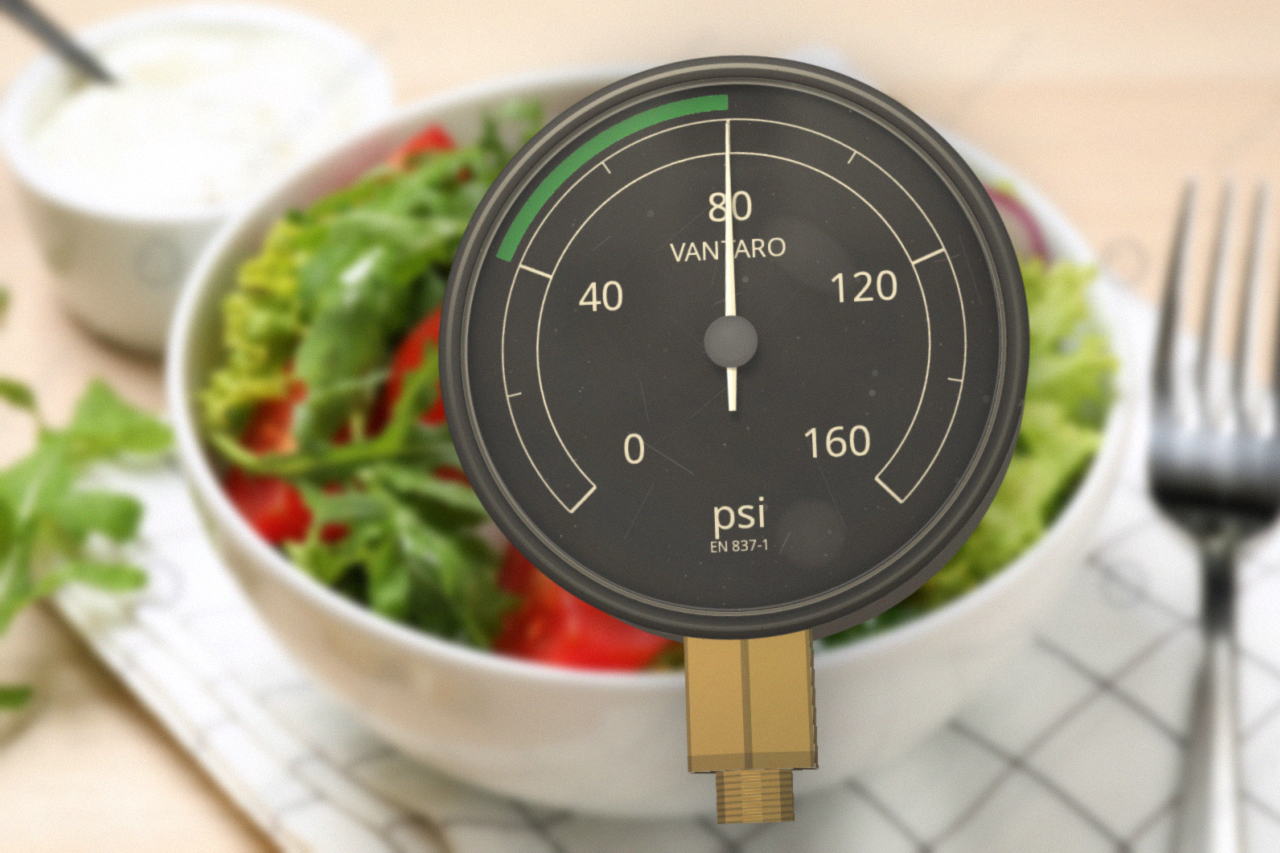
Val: 80 psi
